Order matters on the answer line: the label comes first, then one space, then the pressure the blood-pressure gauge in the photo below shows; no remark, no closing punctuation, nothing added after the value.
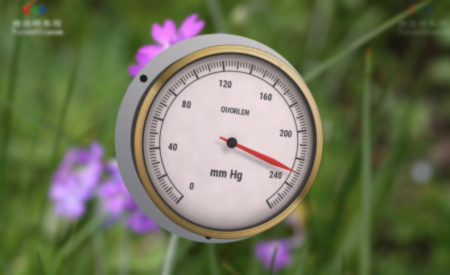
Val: 230 mmHg
